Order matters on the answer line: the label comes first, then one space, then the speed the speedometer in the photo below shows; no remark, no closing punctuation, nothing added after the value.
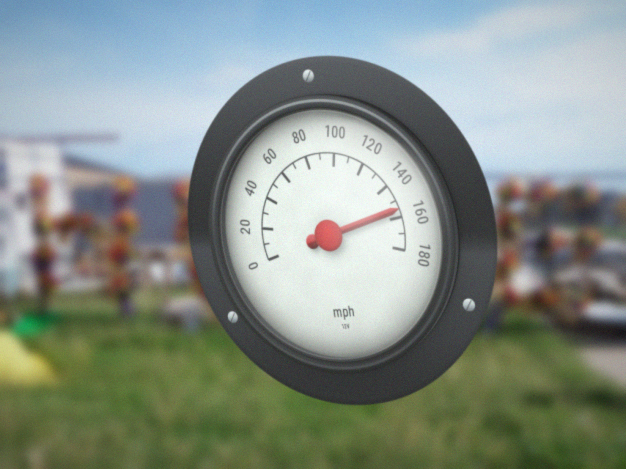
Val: 155 mph
